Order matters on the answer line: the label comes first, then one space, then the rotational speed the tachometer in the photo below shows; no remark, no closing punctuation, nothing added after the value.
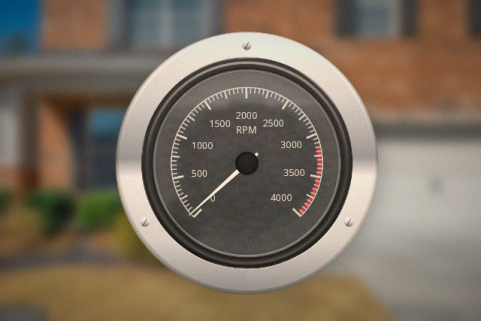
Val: 50 rpm
